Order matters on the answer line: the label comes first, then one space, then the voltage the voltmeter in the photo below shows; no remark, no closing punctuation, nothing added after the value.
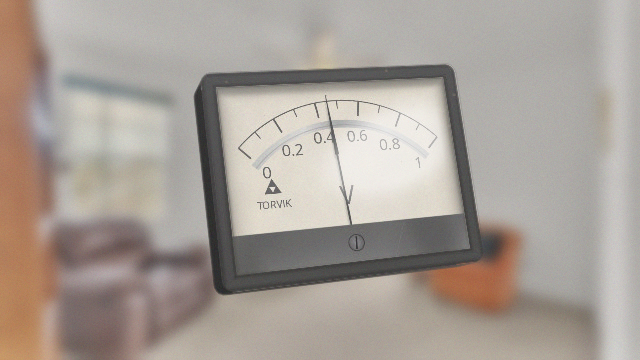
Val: 0.45 V
